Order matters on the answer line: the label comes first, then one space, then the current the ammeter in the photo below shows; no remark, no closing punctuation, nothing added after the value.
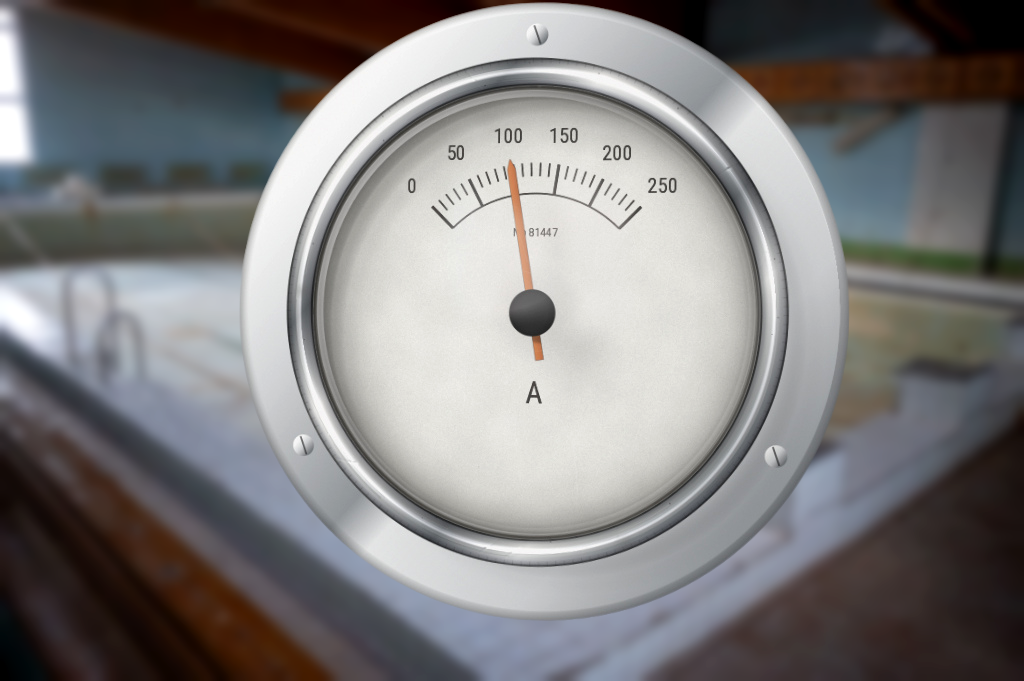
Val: 100 A
